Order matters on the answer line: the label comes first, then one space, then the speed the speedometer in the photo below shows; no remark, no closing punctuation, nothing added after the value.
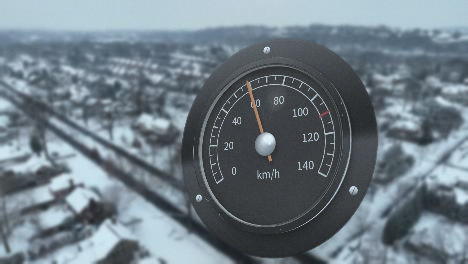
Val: 60 km/h
